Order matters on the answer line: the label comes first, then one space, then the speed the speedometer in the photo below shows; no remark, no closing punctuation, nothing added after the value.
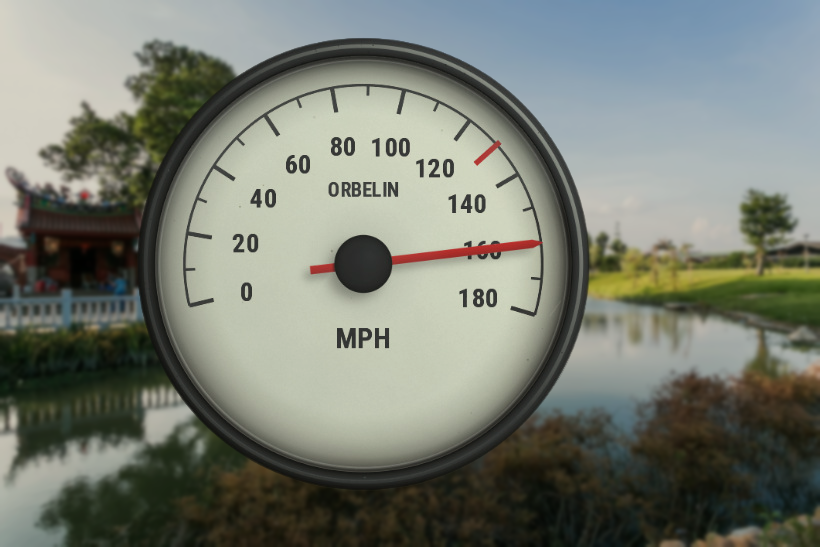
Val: 160 mph
